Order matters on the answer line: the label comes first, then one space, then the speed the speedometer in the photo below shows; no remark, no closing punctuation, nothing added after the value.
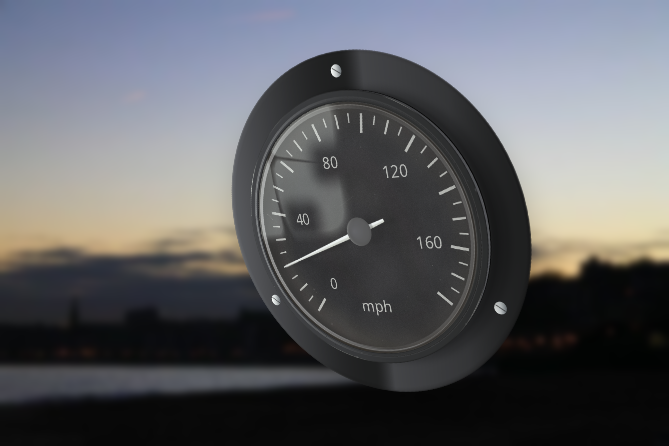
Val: 20 mph
